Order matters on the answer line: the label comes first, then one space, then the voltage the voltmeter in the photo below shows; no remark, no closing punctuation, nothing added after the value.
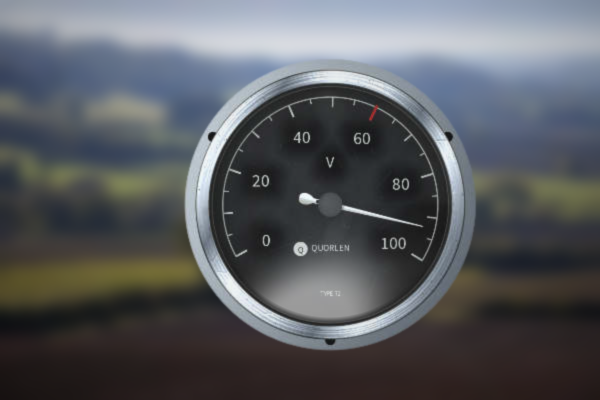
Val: 92.5 V
